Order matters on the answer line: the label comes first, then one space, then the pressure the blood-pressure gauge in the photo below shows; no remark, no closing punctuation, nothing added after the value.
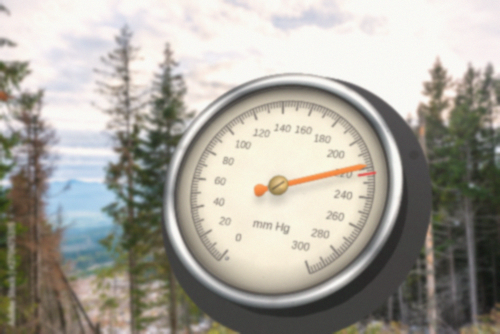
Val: 220 mmHg
